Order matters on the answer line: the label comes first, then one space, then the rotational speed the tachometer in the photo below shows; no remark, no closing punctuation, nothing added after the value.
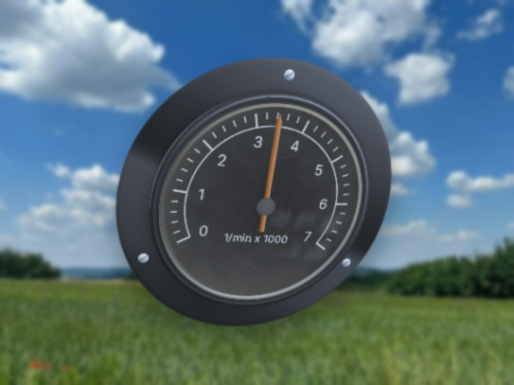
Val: 3400 rpm
